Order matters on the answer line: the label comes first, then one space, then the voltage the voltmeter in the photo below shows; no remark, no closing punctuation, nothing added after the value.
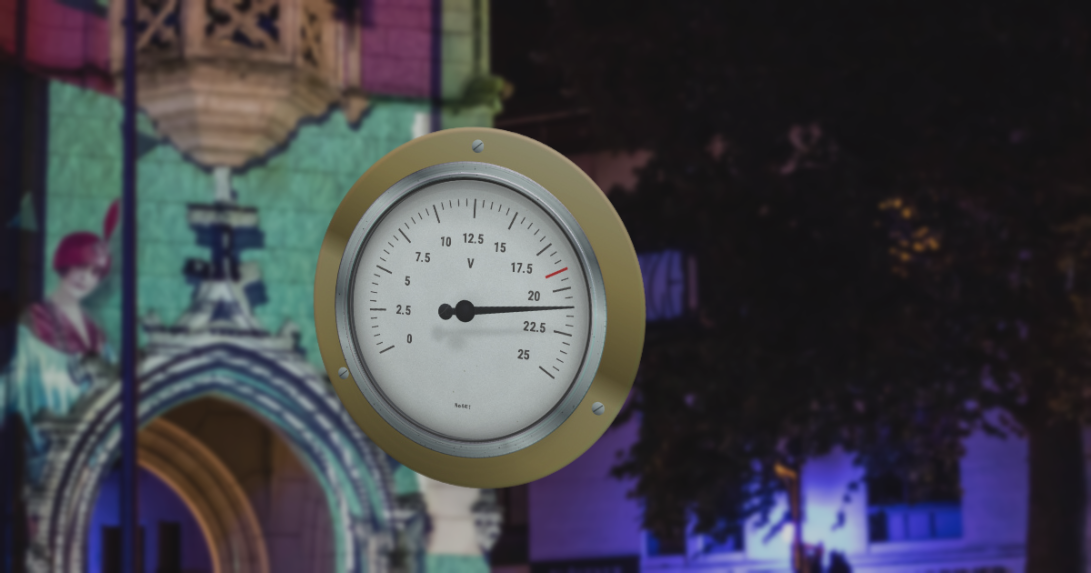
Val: 21 V
